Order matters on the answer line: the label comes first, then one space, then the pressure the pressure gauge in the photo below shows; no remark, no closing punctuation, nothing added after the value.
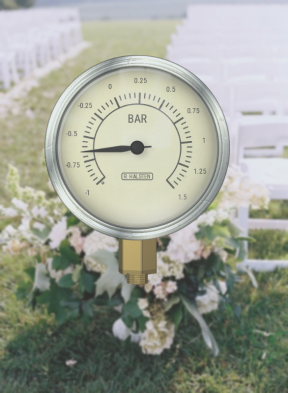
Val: -0.65 bar
